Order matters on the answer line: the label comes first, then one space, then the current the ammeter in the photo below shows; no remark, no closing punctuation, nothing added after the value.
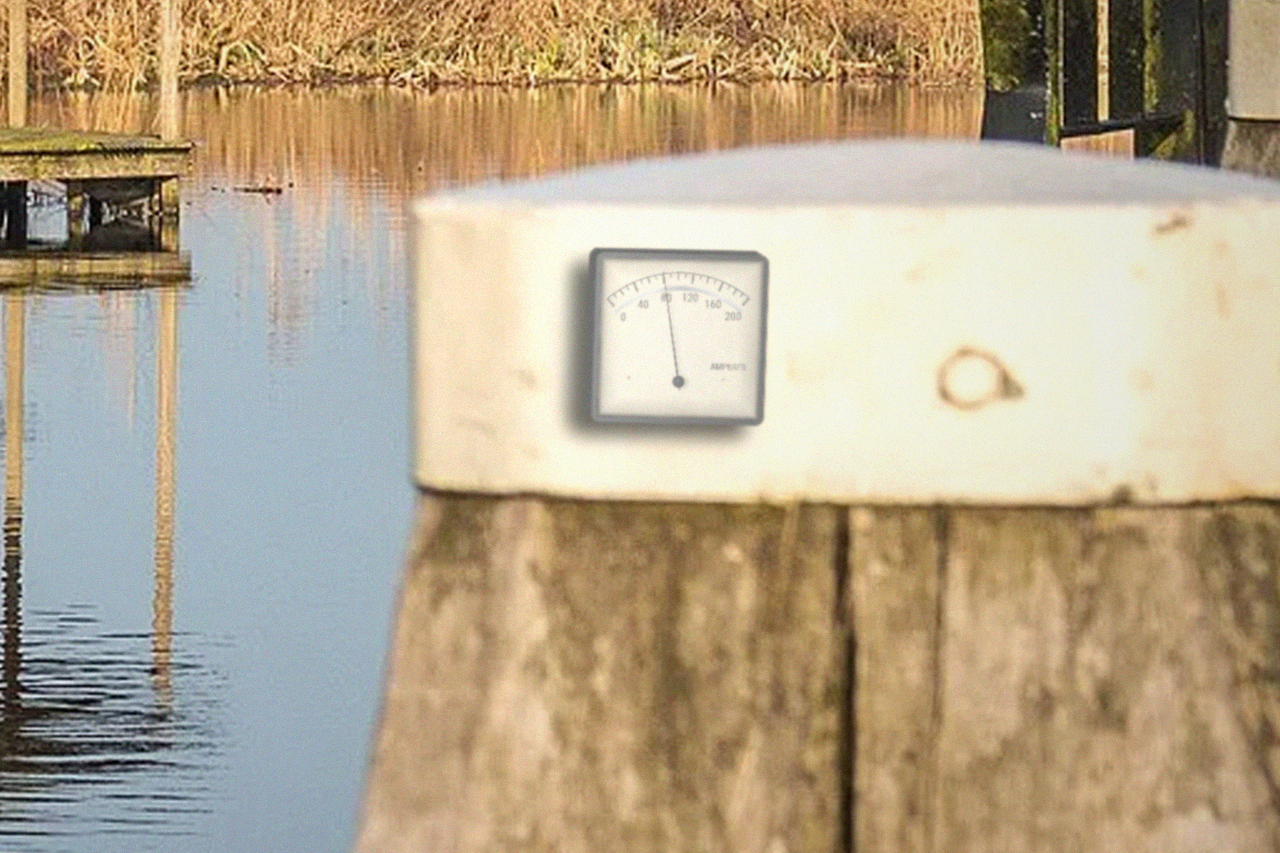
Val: 80 A
